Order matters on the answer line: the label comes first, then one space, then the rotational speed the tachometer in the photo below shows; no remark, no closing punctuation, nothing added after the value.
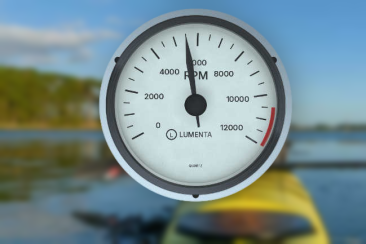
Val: 5500 rpm
